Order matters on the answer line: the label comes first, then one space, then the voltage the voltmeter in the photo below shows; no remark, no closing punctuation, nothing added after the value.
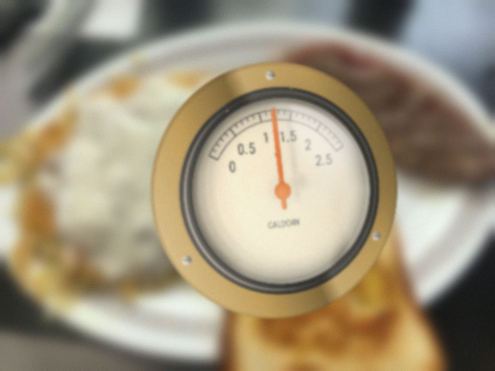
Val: 1.2 V
